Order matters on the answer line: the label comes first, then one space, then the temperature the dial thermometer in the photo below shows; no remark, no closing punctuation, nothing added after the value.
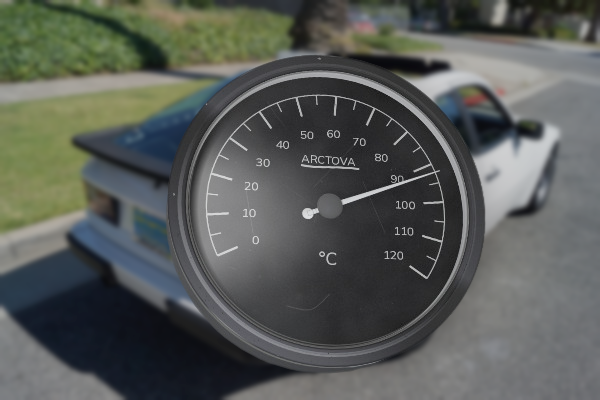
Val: 92.5 °C
